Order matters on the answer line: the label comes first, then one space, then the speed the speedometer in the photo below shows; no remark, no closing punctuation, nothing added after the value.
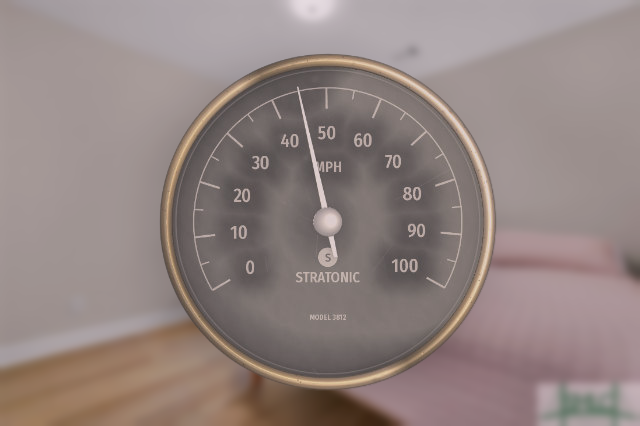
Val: 45 mph
